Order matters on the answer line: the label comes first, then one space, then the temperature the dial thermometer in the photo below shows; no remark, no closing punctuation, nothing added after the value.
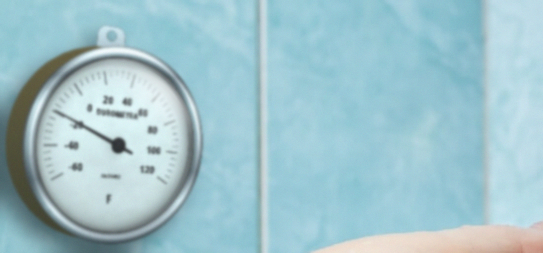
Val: -20 °F
